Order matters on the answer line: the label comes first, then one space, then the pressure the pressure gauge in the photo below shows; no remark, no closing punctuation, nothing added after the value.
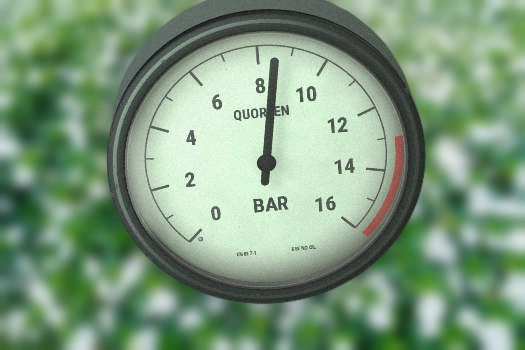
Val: 8.5 bar
